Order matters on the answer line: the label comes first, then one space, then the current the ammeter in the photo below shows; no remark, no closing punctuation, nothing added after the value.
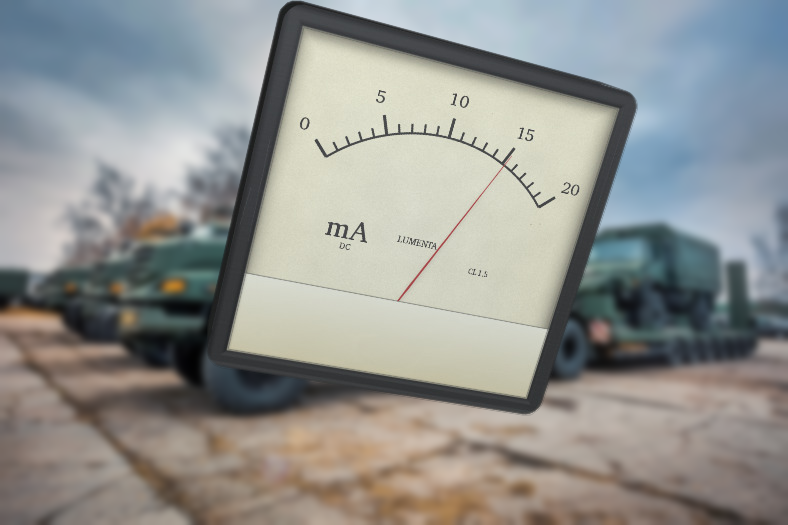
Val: 15 mA
